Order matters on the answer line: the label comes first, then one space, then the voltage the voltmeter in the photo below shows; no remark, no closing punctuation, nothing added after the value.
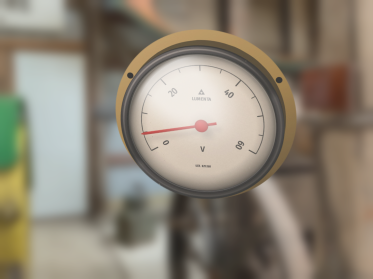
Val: 5 V
